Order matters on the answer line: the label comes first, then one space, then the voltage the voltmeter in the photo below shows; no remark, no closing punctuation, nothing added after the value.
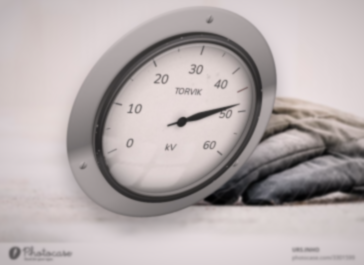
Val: 47.5 kV
